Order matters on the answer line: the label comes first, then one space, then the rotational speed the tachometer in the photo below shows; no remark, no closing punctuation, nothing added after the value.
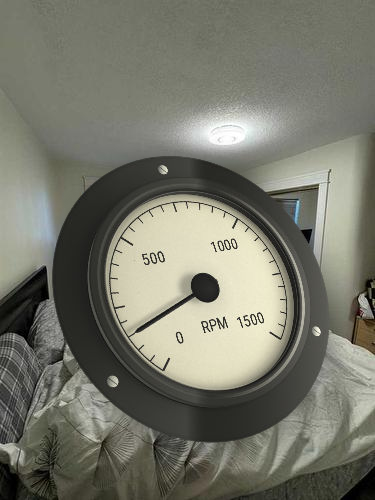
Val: 150 rpm
